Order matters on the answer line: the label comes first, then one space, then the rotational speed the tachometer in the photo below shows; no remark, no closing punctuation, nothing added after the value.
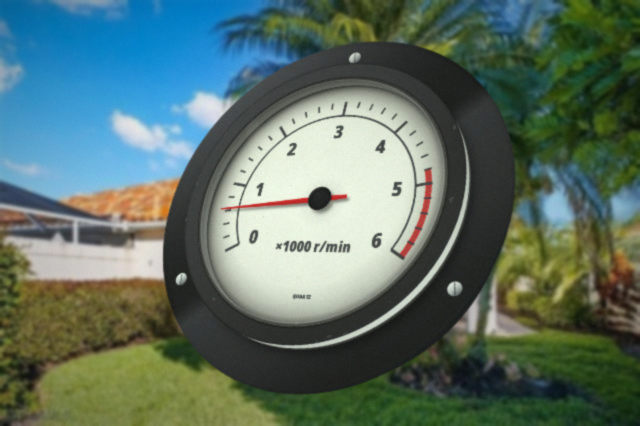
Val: 600 rpm
